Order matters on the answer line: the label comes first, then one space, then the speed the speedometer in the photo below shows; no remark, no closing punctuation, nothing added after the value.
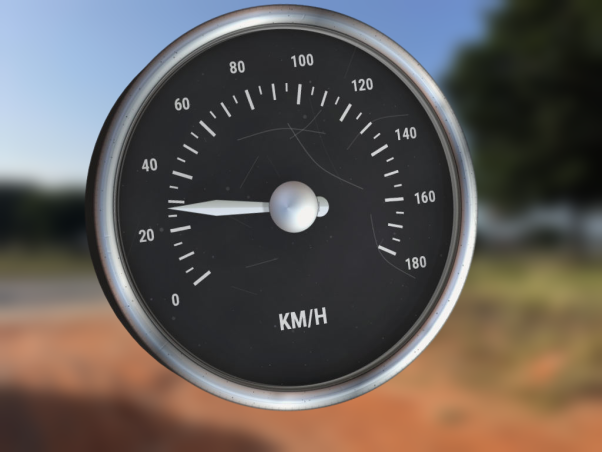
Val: 27.5 km/h
